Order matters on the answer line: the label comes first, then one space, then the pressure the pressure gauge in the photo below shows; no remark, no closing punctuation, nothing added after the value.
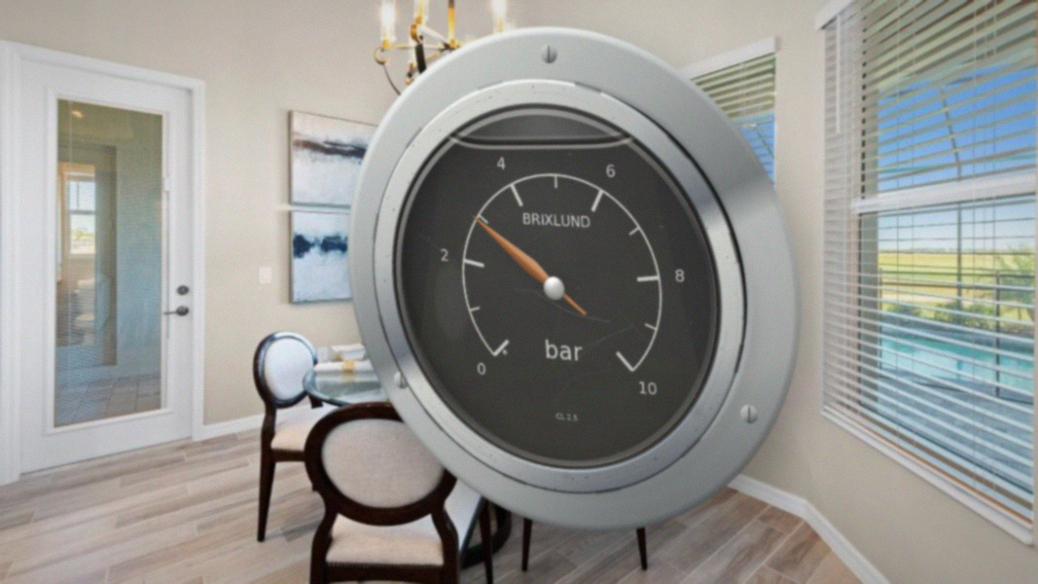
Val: 3 bar
